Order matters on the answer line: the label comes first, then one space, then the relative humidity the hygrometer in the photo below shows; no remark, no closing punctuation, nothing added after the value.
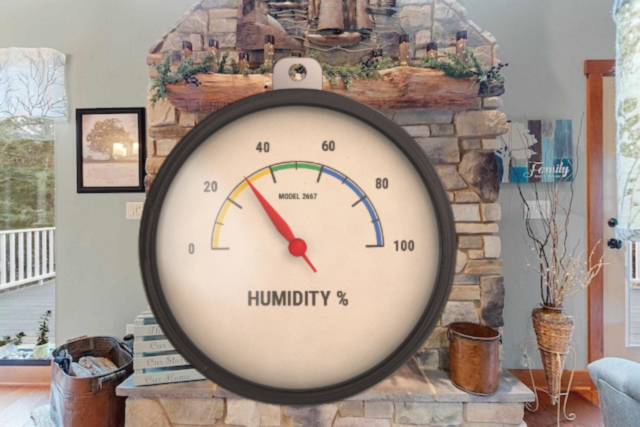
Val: 30 %
